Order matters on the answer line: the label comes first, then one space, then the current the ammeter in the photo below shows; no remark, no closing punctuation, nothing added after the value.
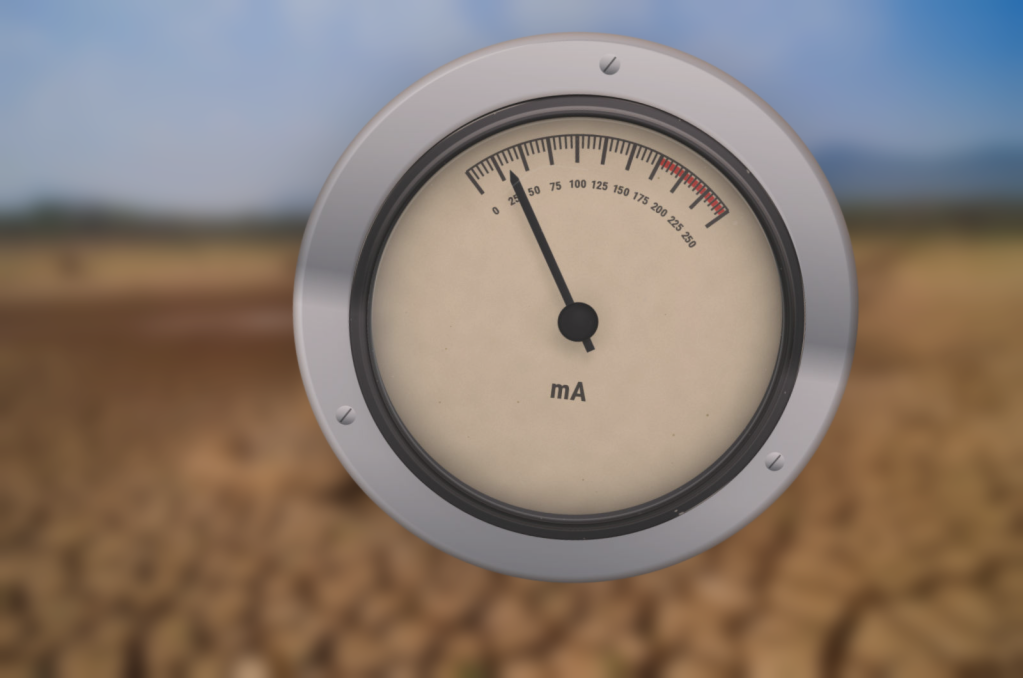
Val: 35 mA
